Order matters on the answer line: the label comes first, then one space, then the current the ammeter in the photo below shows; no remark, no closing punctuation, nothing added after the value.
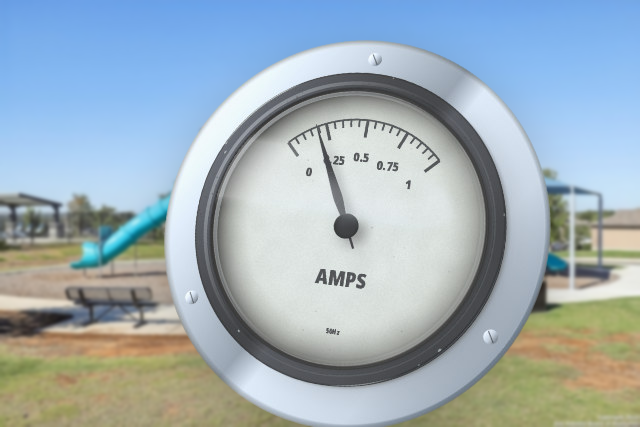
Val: 0.2 A
